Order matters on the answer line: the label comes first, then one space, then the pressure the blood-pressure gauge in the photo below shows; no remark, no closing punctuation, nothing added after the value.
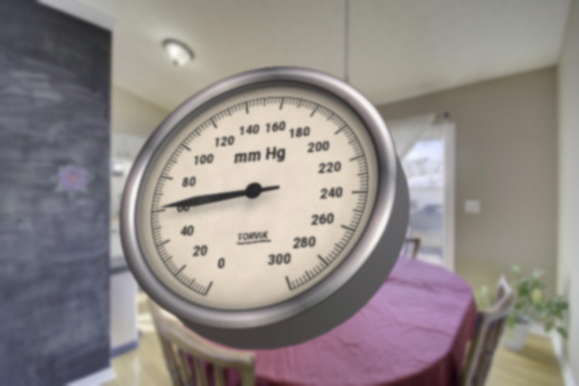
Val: 60 mmHg
